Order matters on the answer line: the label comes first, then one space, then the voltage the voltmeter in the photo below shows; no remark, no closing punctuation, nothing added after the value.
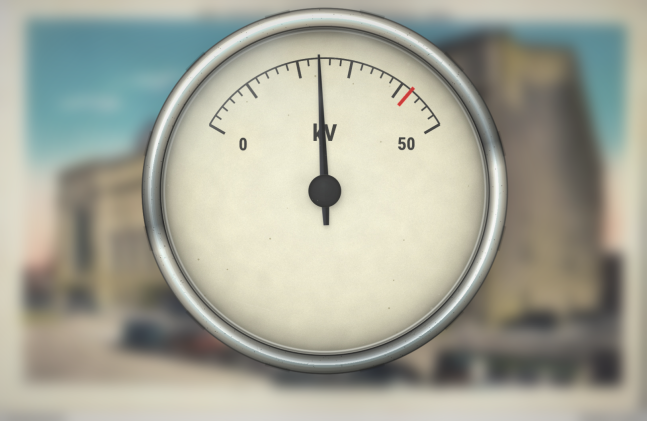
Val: 24 kV
